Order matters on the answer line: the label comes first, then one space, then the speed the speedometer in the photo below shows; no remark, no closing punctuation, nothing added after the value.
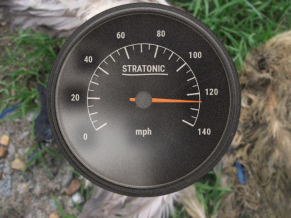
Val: 125 mph
